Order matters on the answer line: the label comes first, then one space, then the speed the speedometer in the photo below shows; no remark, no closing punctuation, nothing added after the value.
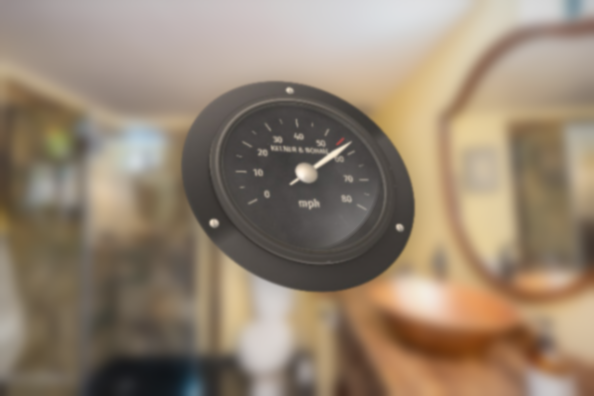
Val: 57.5 mph
